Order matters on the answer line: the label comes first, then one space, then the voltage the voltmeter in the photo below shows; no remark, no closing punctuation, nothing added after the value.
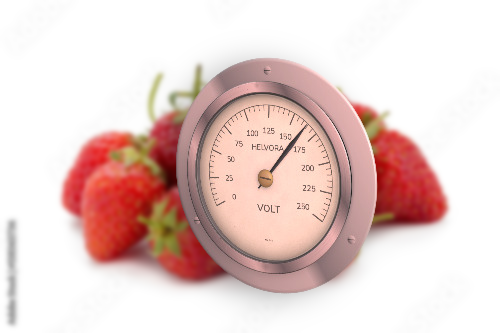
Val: 165 V
